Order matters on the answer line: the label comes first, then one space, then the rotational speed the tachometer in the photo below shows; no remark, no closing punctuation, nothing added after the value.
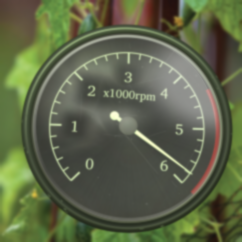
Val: 5800 rpm
